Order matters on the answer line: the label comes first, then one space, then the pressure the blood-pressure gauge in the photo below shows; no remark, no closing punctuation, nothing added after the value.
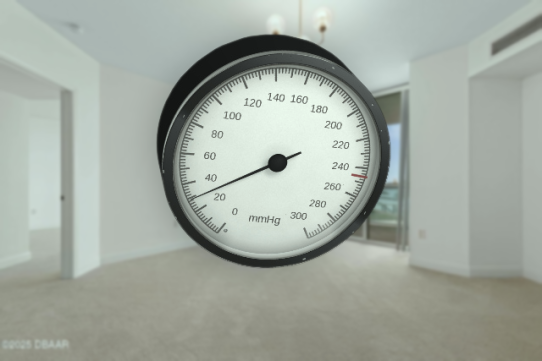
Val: 30 mmHg
